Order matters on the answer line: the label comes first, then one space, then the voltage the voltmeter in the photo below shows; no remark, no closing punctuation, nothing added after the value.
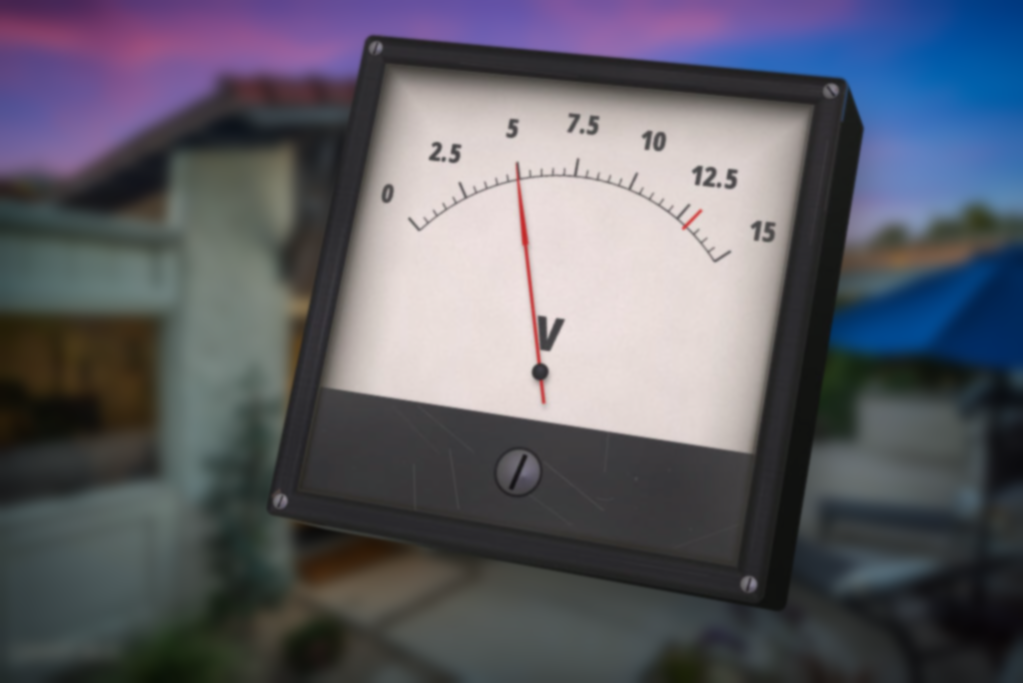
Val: 5 V
